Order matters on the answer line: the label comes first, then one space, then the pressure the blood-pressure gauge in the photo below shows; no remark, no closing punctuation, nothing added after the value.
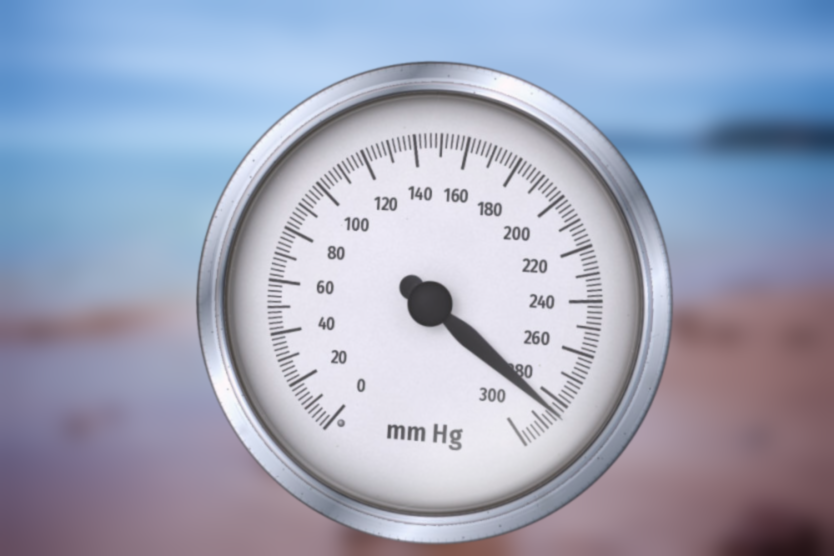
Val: 284 mmHg
